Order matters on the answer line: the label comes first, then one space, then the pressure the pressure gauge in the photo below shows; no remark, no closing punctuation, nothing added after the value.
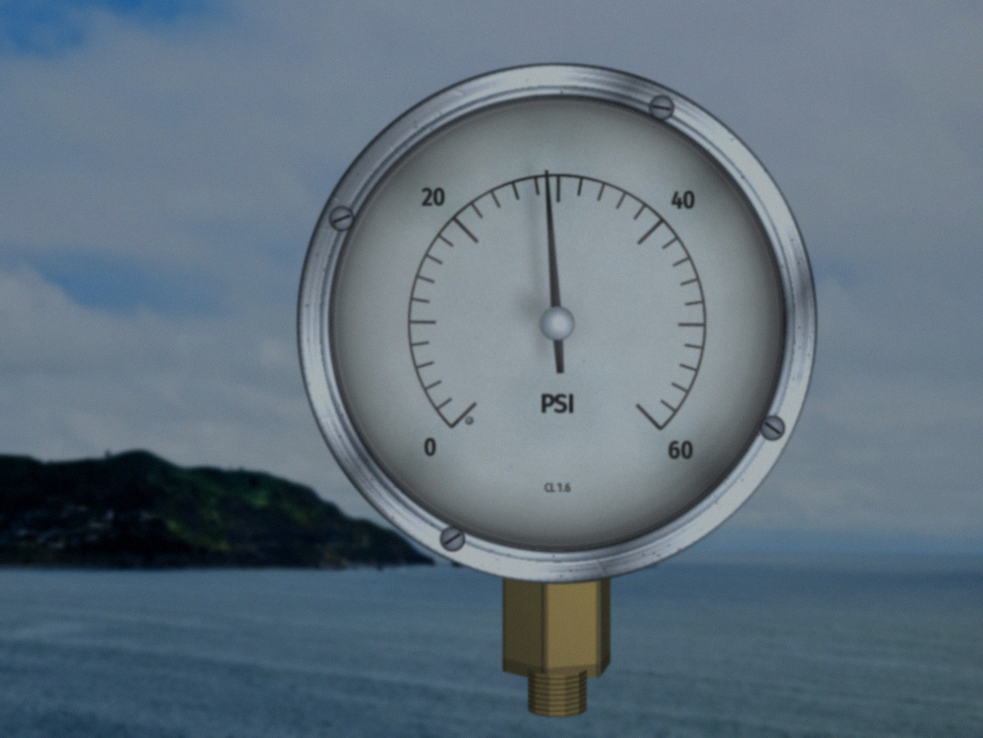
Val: 29 psi
